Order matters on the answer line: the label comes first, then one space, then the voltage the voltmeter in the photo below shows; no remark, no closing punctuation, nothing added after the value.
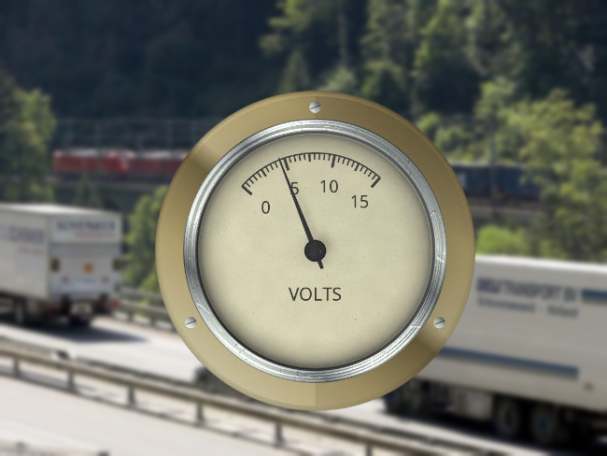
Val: 4.5 V
